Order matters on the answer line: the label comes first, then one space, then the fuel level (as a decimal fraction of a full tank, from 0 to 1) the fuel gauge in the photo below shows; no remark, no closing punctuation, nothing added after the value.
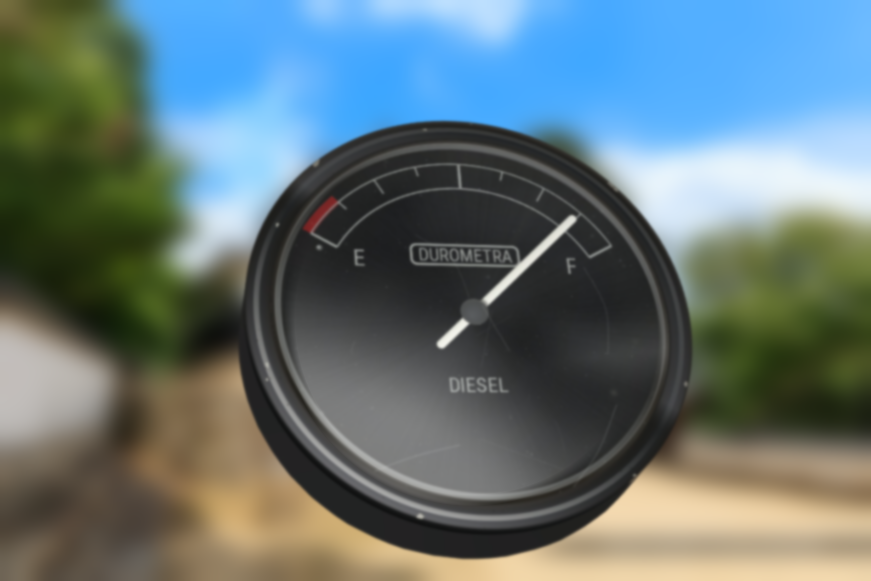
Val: 0.875
